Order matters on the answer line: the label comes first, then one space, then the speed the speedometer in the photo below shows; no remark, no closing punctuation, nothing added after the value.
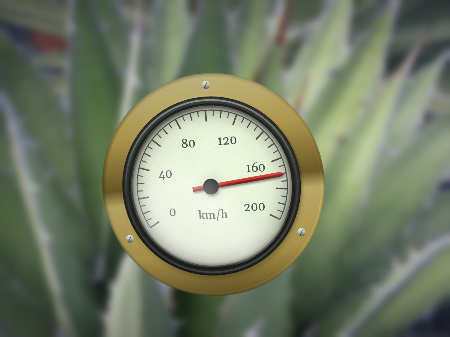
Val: 170 km/h
